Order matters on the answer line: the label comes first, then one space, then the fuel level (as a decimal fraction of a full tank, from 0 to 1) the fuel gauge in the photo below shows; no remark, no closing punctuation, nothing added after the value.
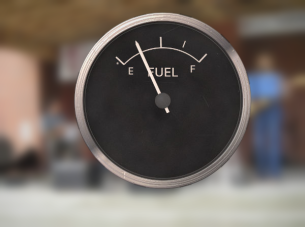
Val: 0.25
